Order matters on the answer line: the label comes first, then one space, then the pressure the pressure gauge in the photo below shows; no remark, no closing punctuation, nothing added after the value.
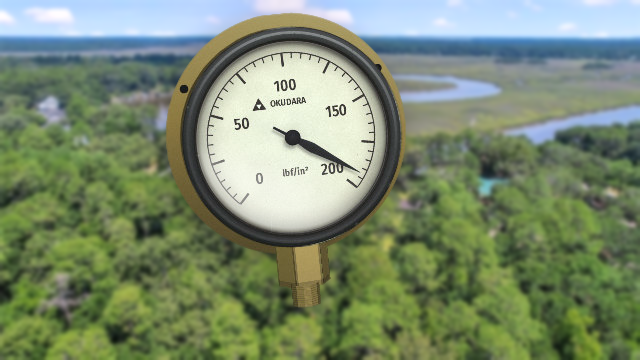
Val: 192.5 psi
